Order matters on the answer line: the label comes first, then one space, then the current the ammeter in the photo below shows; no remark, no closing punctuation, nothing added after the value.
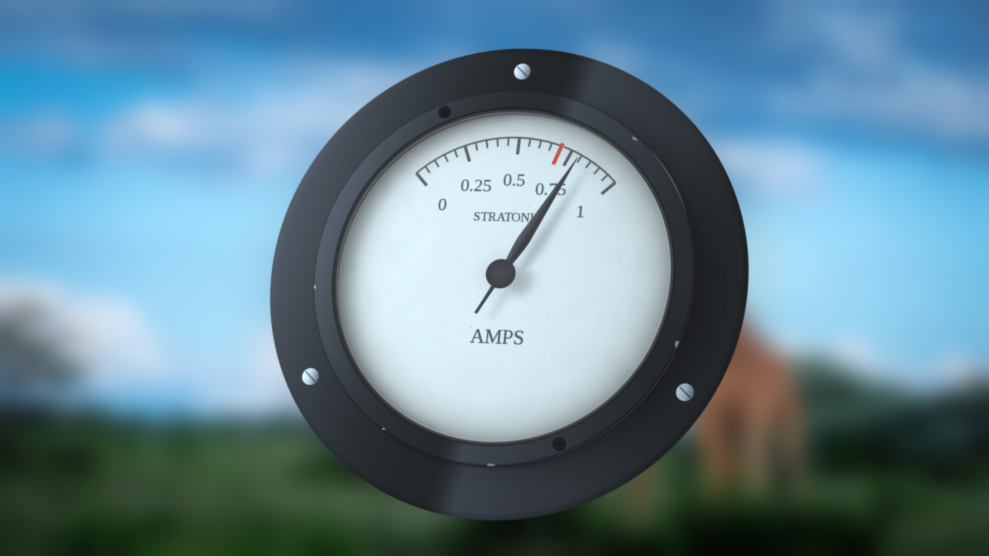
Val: 0.8 A
